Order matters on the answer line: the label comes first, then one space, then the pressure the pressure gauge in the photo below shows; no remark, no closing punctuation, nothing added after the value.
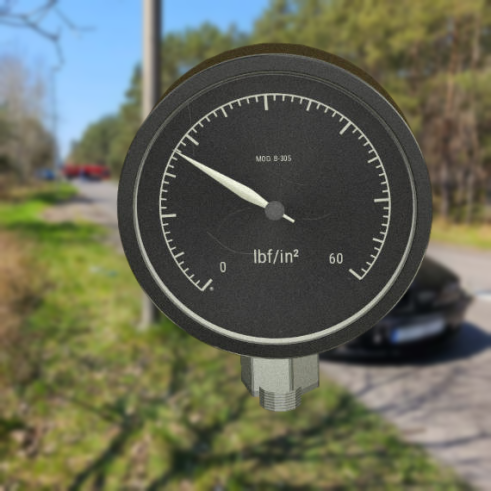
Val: 18 psi
